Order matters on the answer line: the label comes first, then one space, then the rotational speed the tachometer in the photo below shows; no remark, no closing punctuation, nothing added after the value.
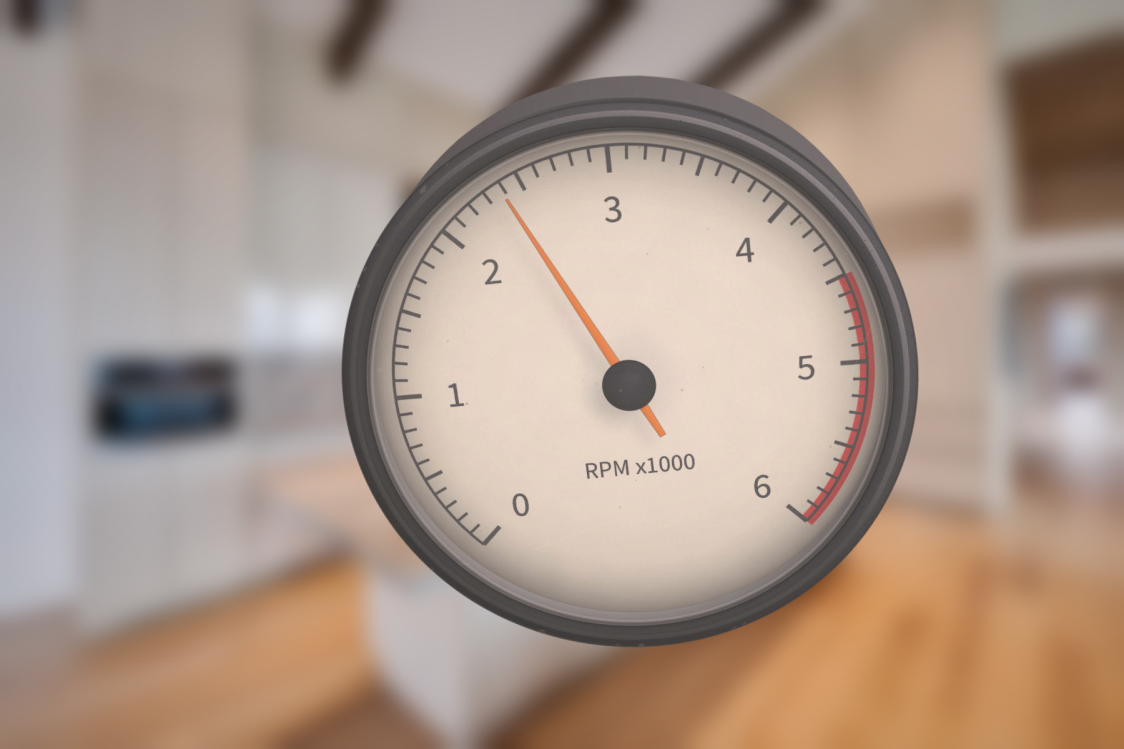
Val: 2400 rpm
